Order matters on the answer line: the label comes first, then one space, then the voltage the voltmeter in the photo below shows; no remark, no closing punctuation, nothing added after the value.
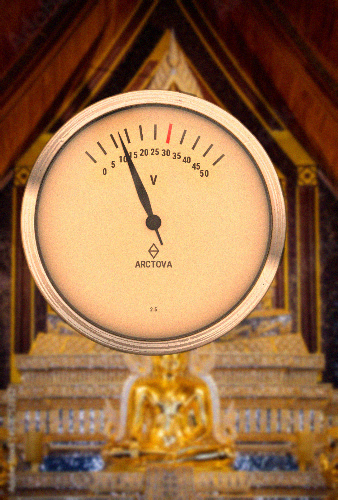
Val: 12.5 V
